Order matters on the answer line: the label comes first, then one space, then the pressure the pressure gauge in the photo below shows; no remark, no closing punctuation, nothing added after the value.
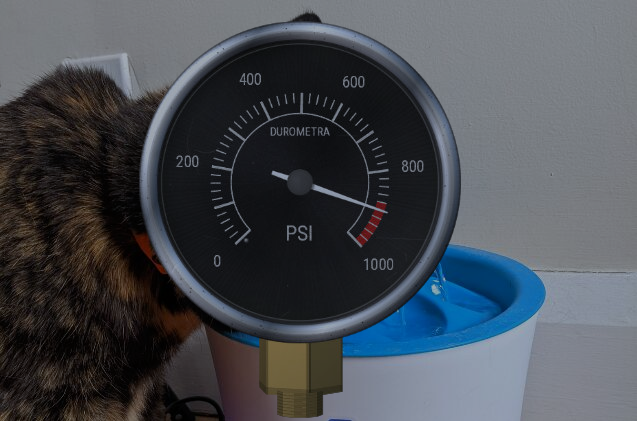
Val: 900 psi
